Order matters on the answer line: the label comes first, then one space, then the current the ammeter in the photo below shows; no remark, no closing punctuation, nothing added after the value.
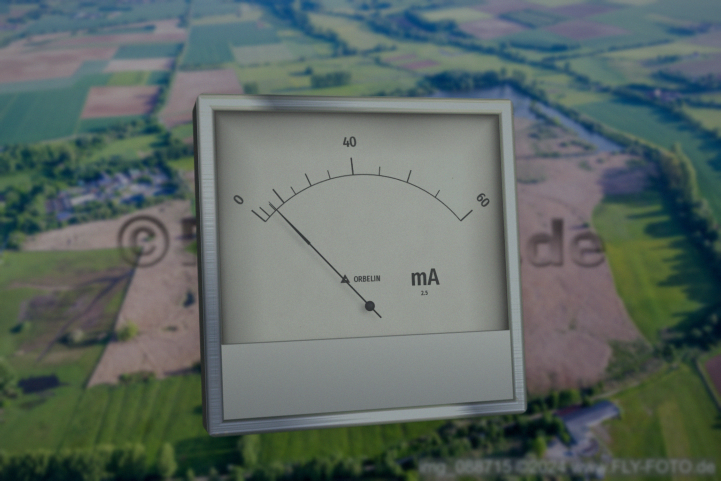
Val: 15 mA
